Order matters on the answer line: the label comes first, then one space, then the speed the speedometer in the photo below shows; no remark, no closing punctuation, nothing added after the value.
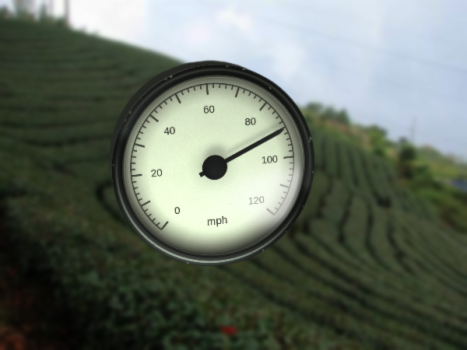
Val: 90 mph
